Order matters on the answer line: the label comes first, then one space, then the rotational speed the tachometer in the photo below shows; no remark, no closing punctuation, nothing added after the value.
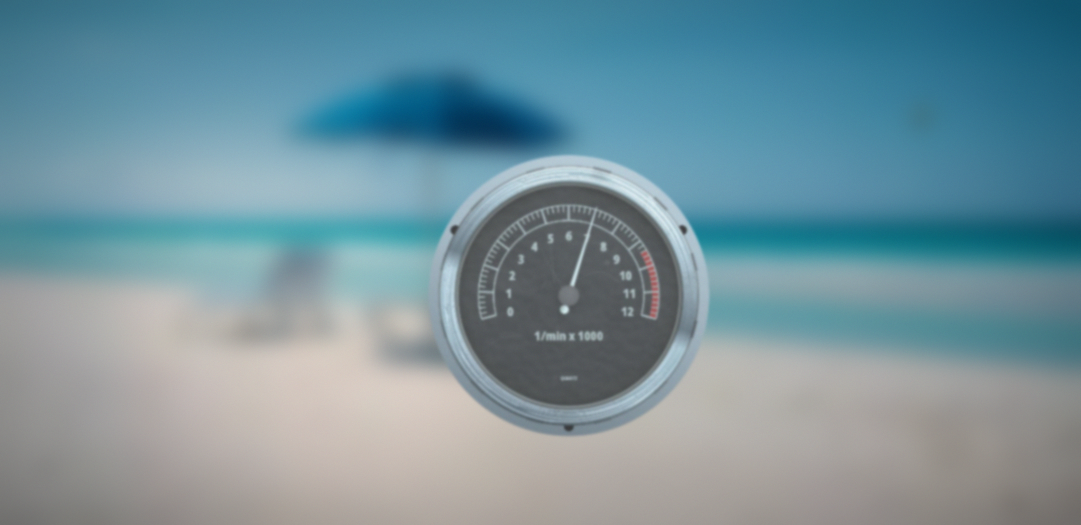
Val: 7000 rpm
